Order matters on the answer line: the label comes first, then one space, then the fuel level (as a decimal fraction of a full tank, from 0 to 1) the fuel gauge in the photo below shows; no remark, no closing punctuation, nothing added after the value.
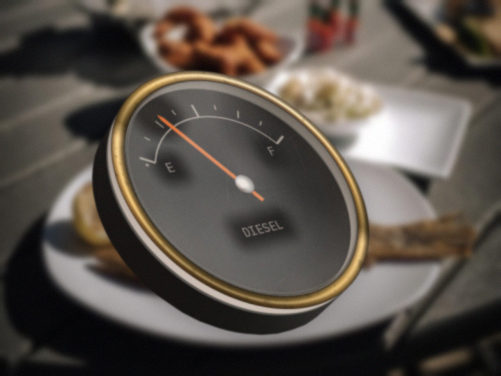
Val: 0.25
